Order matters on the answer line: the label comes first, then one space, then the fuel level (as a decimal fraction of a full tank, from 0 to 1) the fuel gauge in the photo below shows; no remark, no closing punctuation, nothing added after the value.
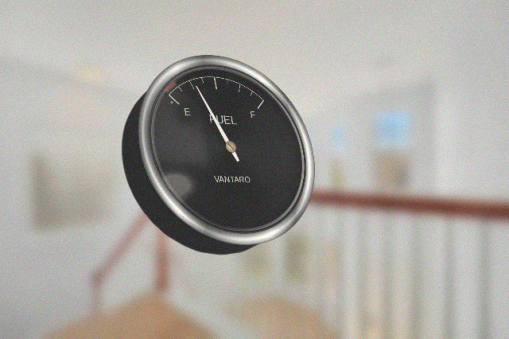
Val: 0.25
